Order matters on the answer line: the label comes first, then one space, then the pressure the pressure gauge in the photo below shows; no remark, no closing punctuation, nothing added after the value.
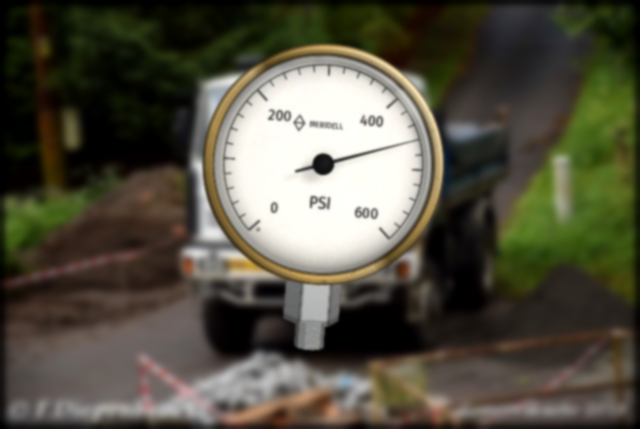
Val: 460 psi
